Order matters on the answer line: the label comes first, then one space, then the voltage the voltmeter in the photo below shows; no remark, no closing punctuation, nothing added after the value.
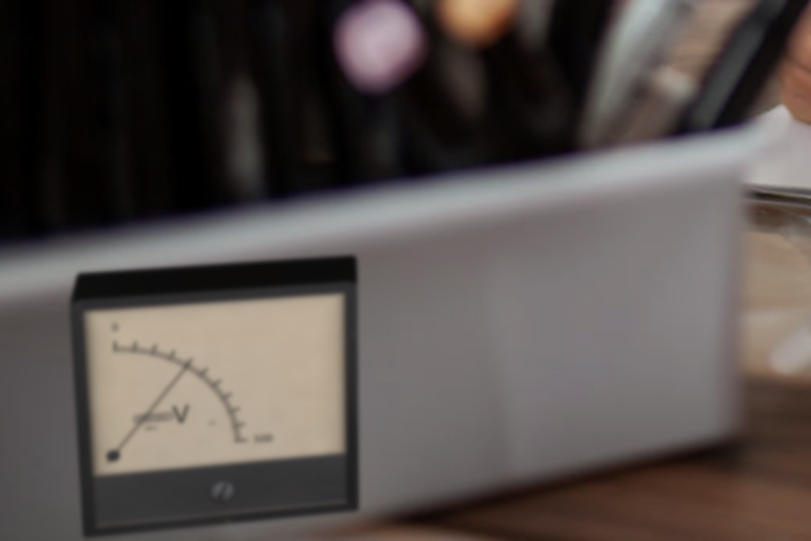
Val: 200 V
